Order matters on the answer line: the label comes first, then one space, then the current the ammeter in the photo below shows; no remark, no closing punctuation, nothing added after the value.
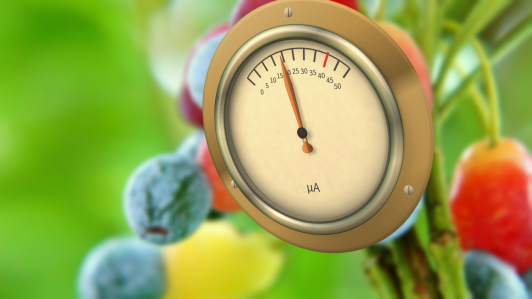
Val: 20 µA
